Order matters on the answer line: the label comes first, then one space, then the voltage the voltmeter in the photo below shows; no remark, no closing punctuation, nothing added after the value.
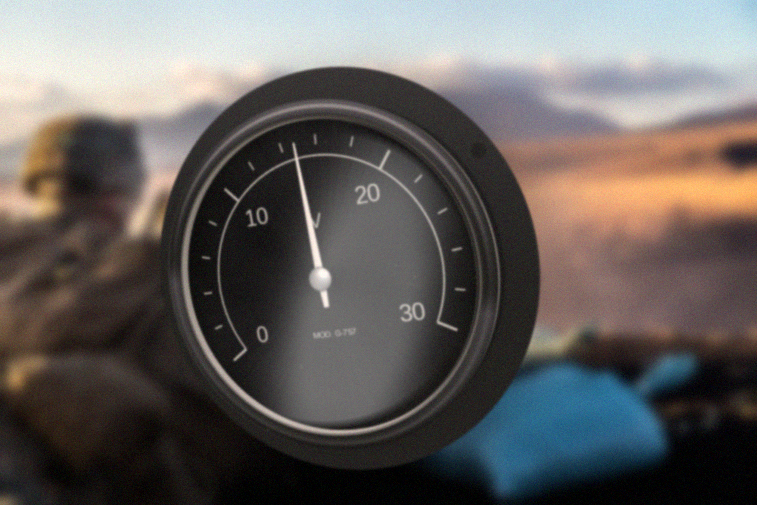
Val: 15 V
